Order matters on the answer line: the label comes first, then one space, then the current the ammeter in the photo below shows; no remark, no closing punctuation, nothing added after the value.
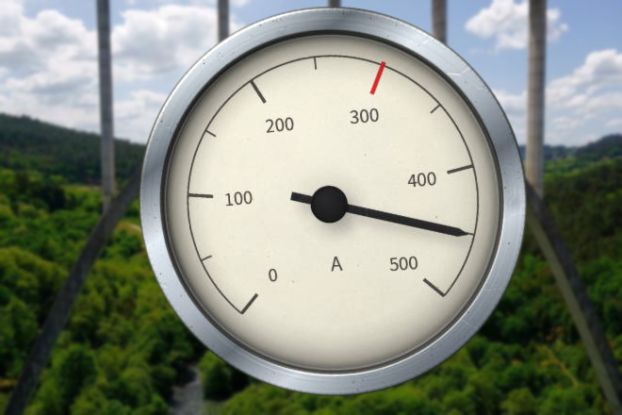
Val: 450 A
